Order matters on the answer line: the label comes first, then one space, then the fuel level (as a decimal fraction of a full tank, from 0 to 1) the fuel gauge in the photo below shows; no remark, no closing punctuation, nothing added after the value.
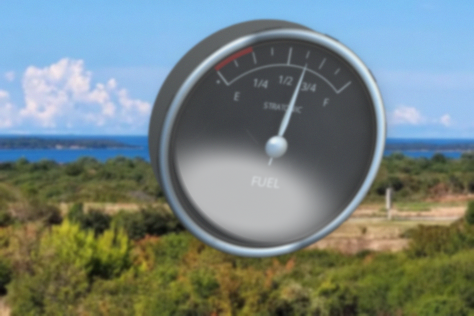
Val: 0.625
